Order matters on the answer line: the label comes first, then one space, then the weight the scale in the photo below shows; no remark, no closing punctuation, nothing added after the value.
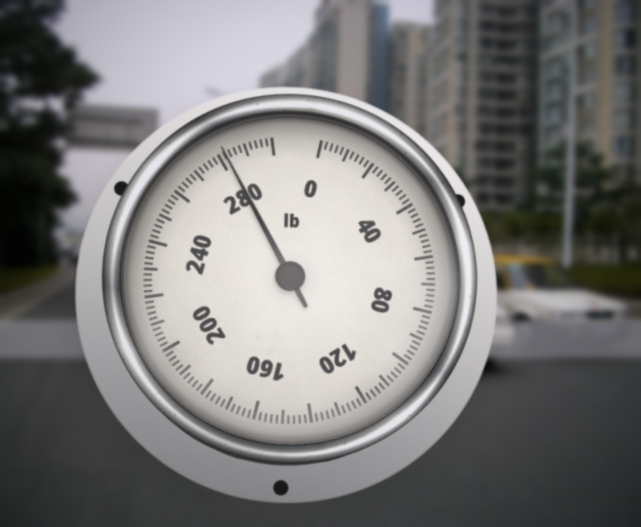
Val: 282 lb
